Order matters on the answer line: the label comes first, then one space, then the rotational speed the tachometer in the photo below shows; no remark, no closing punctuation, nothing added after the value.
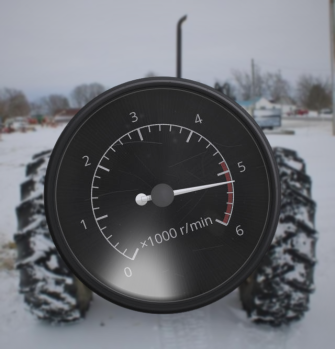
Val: 5200 rpm
